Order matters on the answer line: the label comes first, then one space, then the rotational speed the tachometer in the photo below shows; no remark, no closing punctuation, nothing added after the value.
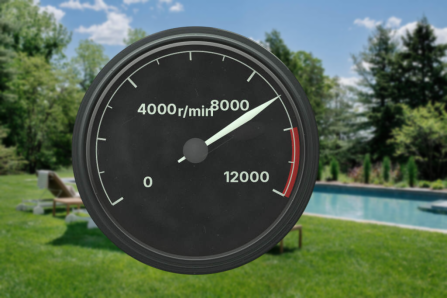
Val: 9000 rpm
